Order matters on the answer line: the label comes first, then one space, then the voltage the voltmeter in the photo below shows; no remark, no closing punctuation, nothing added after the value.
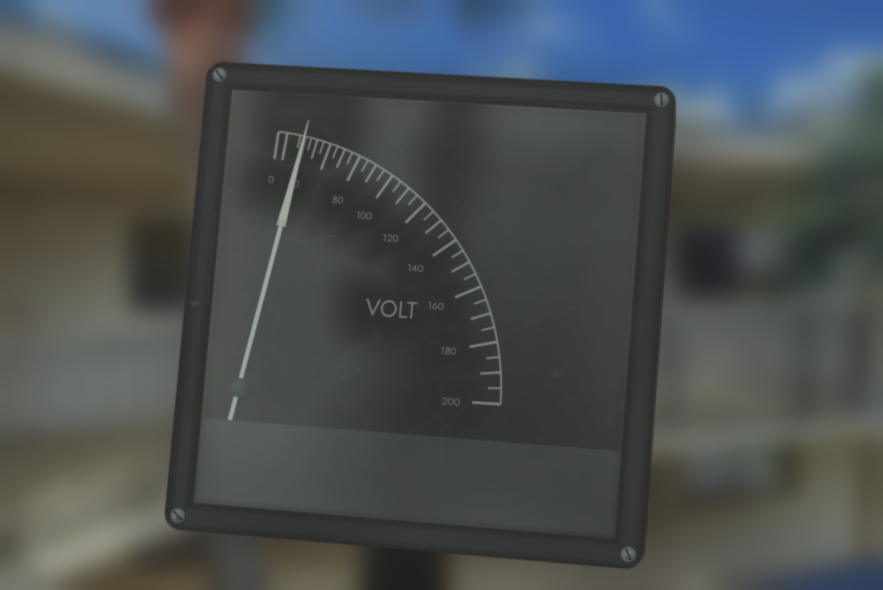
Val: 40 V
